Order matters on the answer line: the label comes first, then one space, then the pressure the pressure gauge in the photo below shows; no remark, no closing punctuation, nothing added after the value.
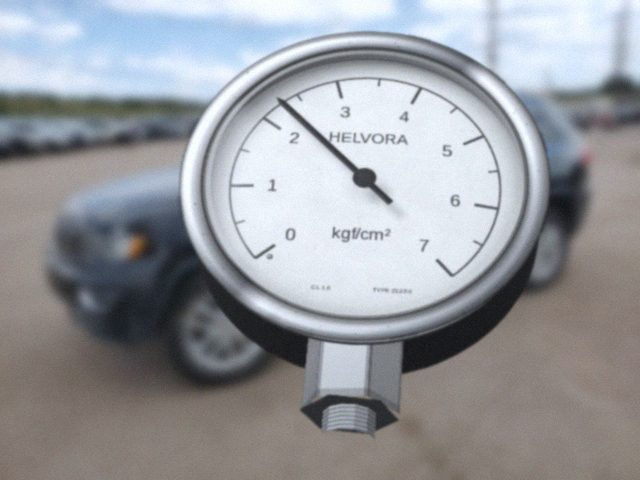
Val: 2.25 kg/cm²
